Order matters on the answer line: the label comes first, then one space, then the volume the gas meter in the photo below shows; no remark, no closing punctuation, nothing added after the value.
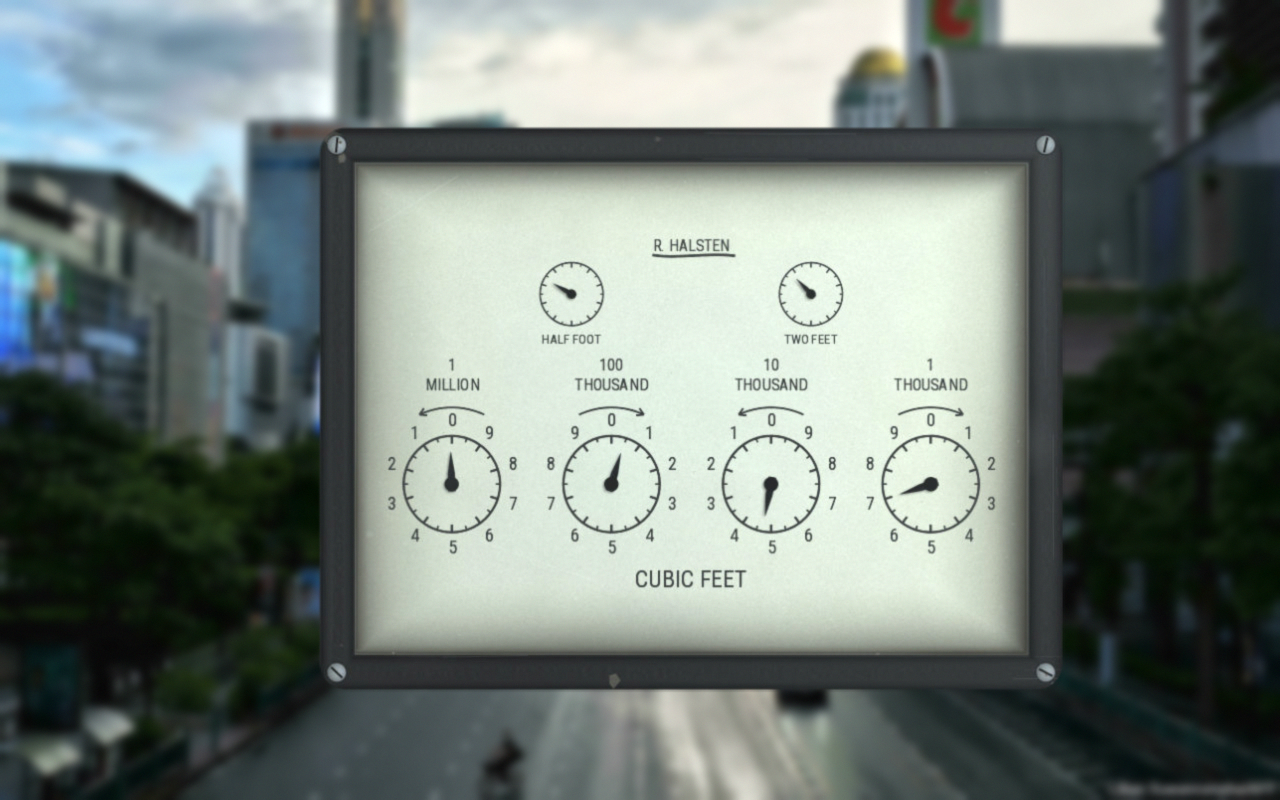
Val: 4700 ft³
